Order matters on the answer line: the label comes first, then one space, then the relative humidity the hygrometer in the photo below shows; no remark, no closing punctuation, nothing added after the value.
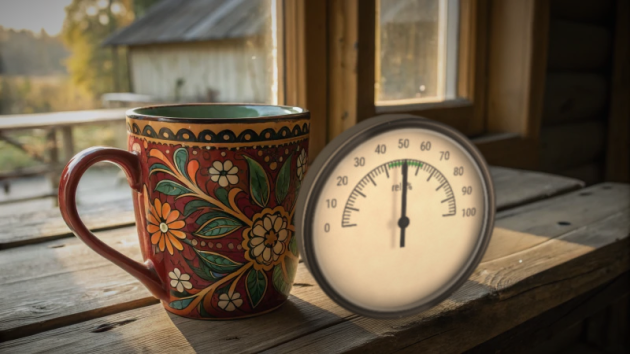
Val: 50 %
